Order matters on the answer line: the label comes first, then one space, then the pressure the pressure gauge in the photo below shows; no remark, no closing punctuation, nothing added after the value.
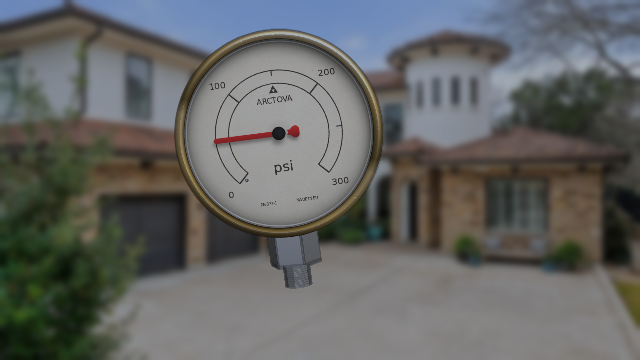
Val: 50 psi
